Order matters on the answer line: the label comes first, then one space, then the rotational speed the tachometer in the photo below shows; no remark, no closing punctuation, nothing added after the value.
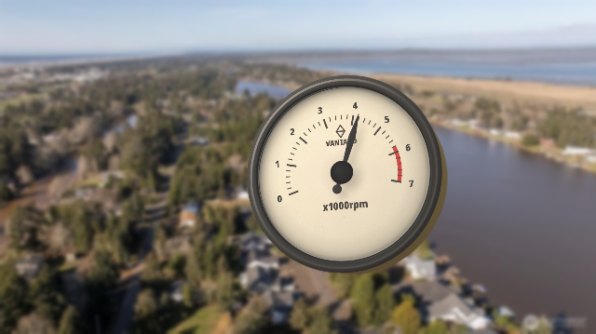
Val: 4200 rpm
